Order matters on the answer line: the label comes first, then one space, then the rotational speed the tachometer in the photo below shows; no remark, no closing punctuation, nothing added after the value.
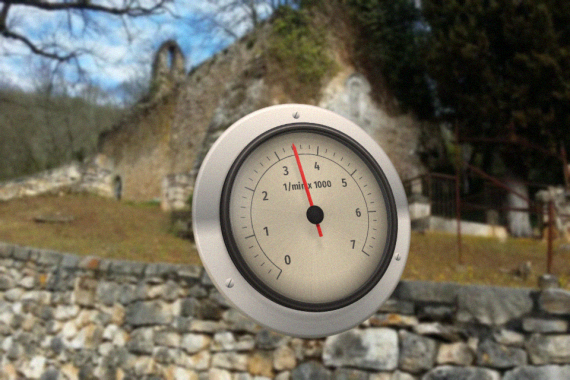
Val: 3400 rpm
